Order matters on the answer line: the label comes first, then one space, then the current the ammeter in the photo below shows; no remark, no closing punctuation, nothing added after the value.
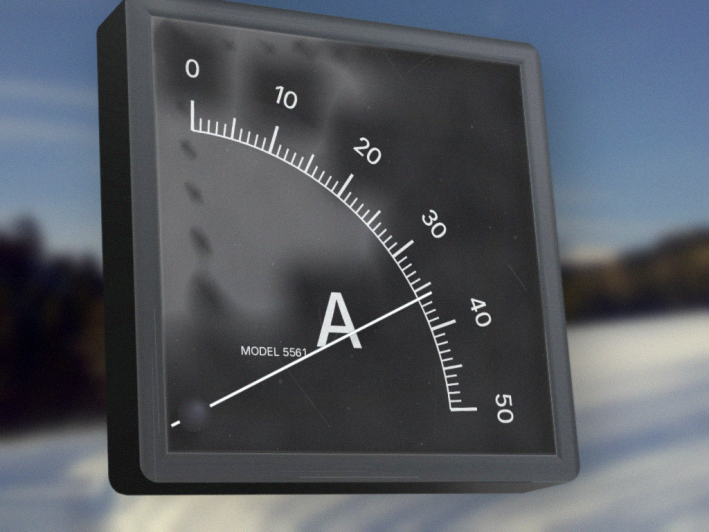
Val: 36 A
